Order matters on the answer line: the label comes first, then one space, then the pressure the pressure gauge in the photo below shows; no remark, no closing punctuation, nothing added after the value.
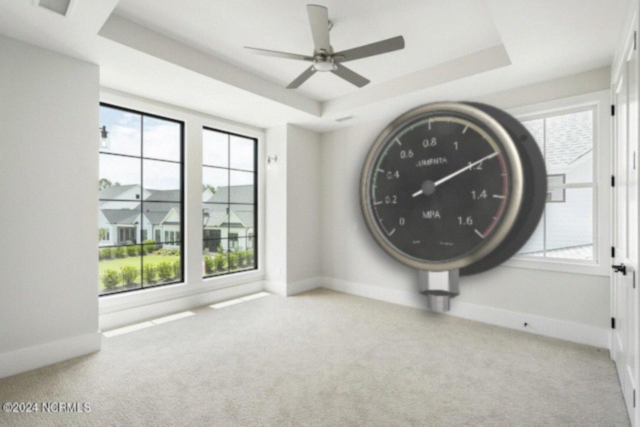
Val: 1.2 MPa
